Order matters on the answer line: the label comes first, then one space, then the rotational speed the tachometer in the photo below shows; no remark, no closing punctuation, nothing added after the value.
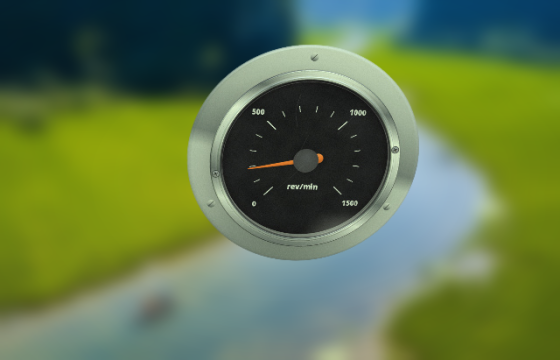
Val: 200 rpm
